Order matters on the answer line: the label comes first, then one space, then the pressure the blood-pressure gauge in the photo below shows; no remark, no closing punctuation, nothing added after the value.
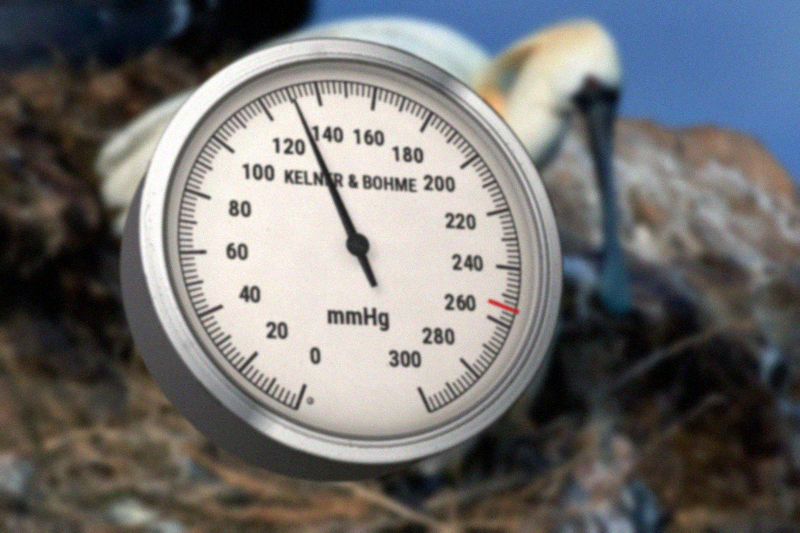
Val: 130 mmHg
